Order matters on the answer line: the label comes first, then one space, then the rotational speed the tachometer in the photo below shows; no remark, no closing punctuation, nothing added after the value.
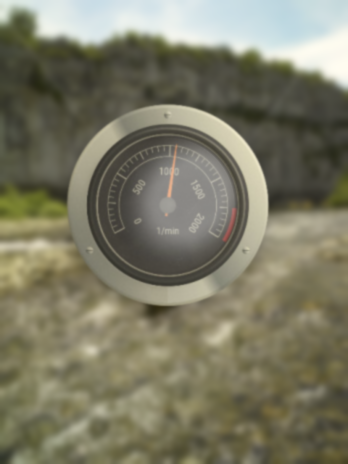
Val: 1050 rpm
